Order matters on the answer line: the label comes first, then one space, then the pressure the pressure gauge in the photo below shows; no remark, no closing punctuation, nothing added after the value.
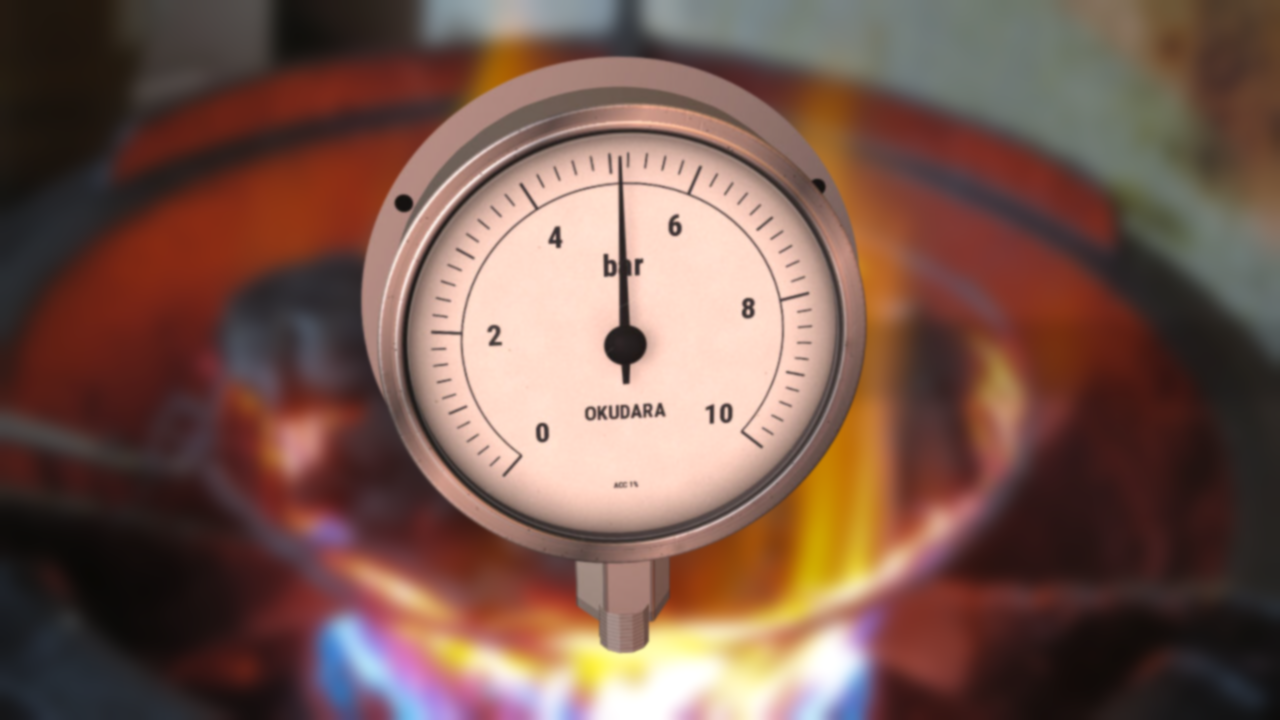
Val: 5.1 bar
